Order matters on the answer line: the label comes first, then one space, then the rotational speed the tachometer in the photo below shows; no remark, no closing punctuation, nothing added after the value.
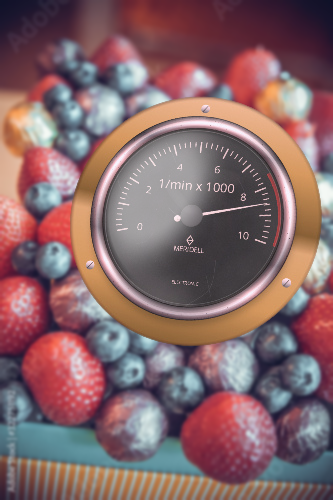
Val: 8600 rpm
